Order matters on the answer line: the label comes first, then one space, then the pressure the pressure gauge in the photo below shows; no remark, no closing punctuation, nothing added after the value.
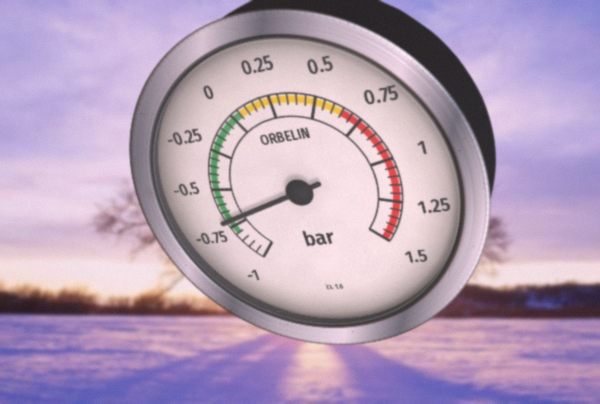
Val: -0.7 bar
